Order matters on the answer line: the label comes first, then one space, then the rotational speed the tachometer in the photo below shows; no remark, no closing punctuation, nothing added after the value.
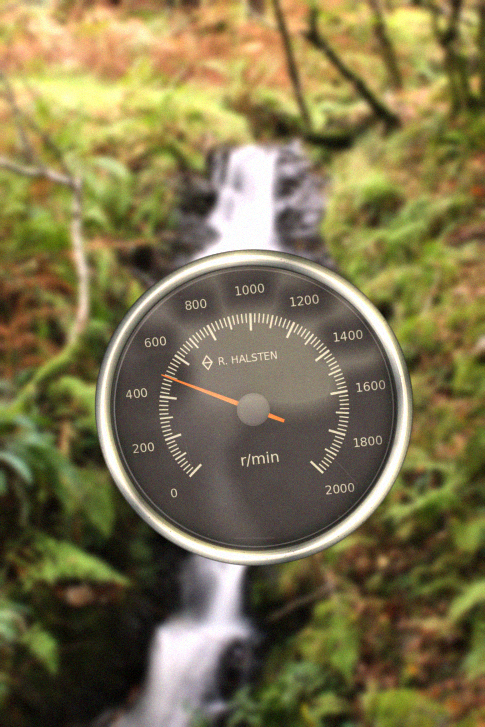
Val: 500 rpm
